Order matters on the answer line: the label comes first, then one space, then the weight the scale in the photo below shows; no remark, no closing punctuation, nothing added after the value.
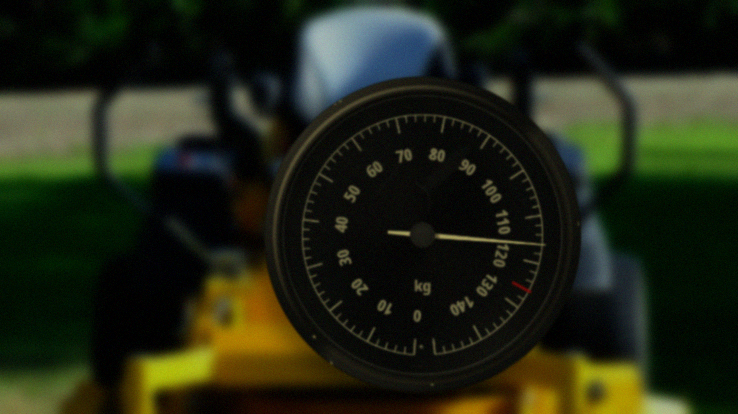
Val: 116 kg
